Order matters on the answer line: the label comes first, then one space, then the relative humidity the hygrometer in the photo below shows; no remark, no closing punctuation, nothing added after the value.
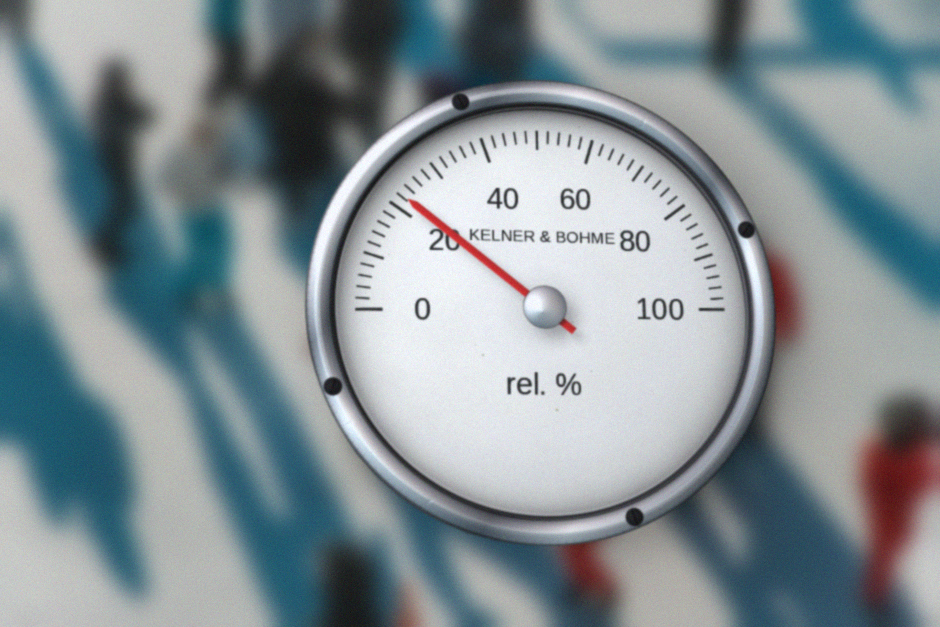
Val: 22 %
